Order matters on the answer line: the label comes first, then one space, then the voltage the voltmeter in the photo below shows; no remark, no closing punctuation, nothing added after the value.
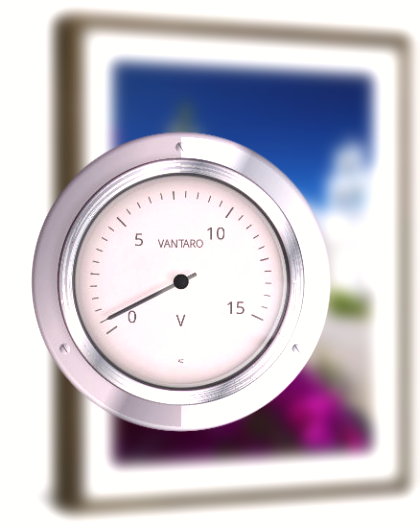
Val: 0.5 V
